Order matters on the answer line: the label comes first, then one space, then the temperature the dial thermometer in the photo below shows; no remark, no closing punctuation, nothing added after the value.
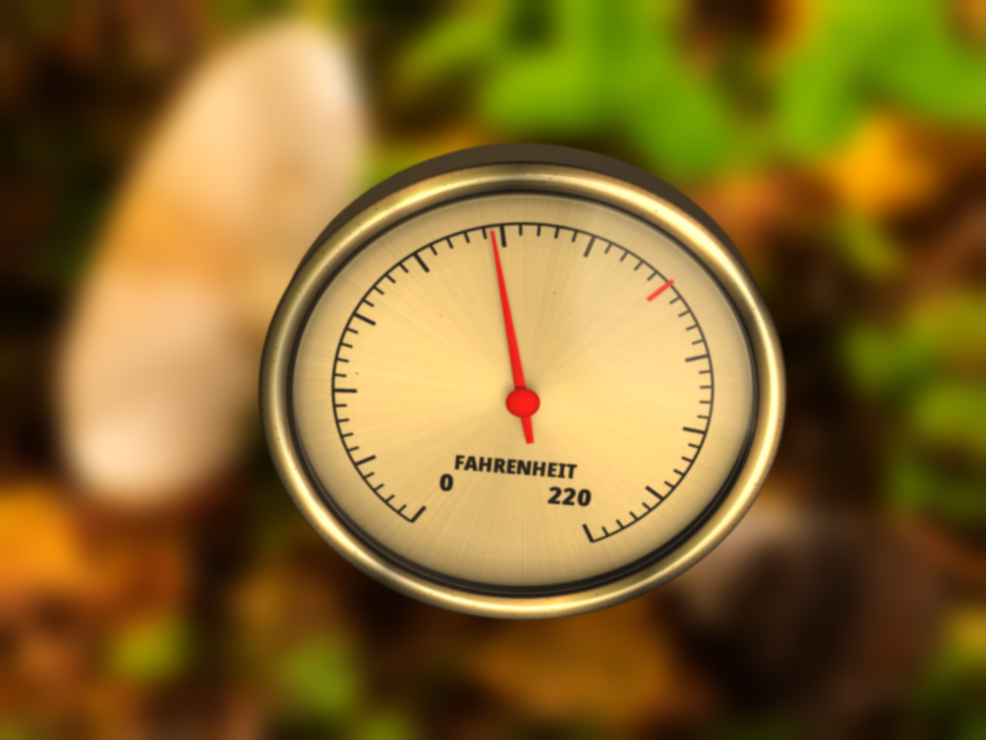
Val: 98 °F
